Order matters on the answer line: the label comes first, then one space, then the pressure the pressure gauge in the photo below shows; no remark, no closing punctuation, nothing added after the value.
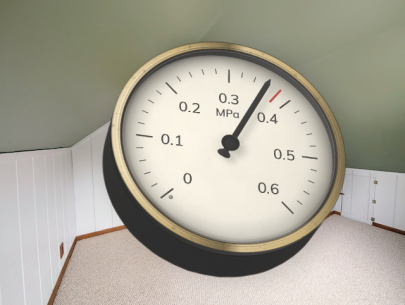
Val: 0.36 MPa
